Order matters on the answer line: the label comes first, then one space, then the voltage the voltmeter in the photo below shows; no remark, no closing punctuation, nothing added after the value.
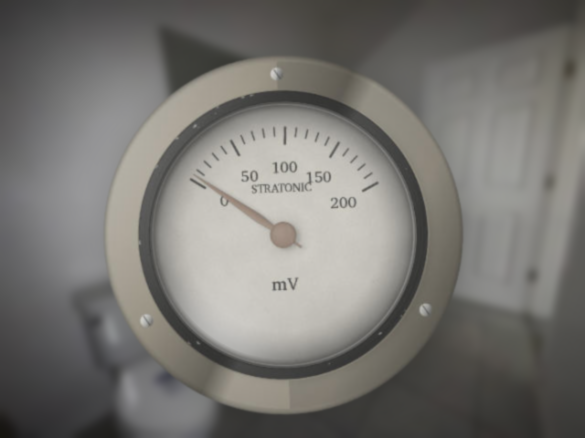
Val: 5 mV
